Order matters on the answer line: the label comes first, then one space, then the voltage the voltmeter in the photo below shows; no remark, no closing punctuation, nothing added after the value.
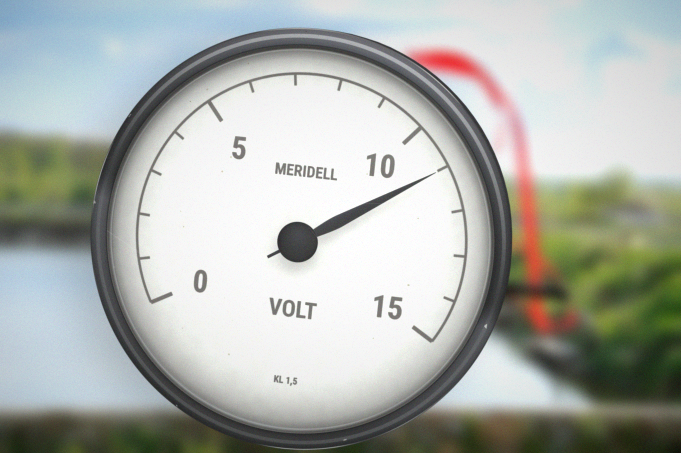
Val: 11 V
